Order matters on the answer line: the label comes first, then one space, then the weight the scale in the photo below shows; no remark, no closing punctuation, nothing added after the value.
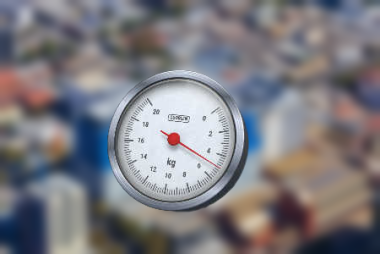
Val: 5 kg
